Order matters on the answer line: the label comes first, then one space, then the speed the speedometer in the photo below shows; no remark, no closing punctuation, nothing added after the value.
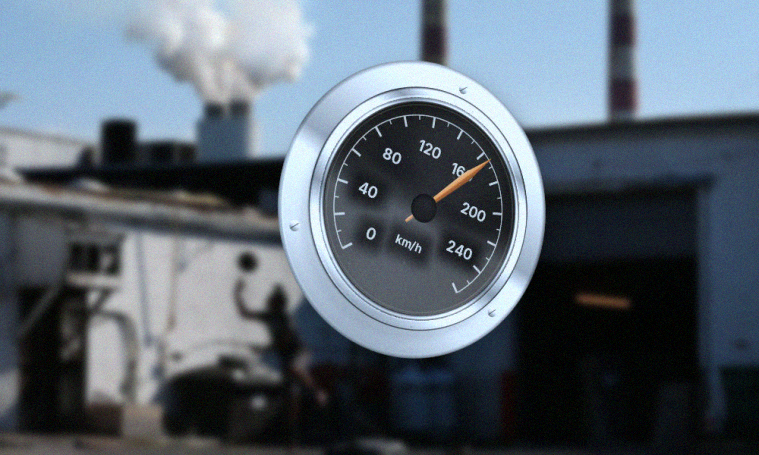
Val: 165 km/h
